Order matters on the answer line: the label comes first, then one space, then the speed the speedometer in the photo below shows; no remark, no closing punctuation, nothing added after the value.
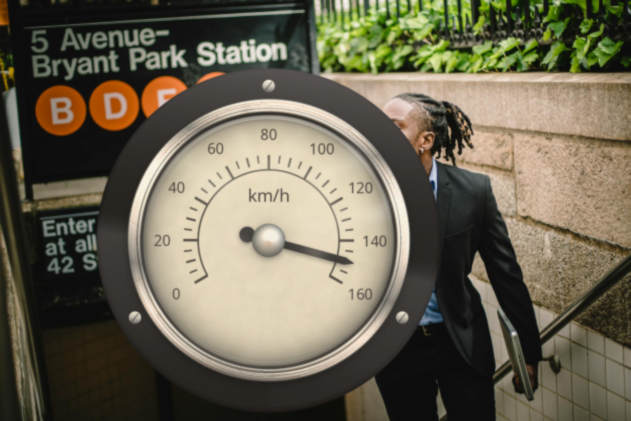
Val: 150 km/h
